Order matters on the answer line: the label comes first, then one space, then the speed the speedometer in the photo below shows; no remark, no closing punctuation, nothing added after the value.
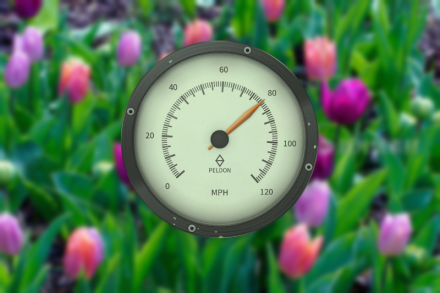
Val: 80 mph
